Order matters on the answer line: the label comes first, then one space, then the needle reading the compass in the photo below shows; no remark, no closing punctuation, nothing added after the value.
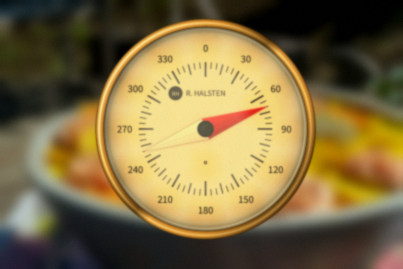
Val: 70 °
